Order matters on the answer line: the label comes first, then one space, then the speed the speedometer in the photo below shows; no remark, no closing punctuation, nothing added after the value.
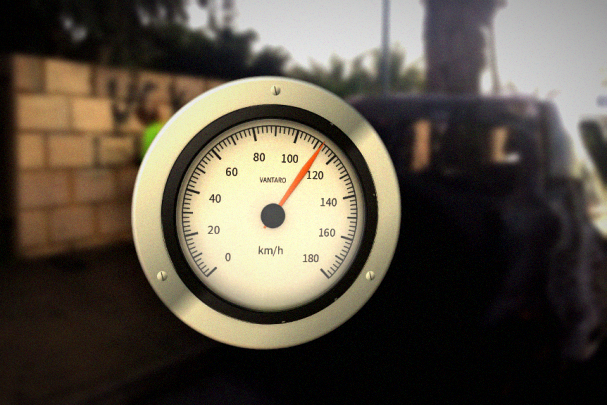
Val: 112 km/h
